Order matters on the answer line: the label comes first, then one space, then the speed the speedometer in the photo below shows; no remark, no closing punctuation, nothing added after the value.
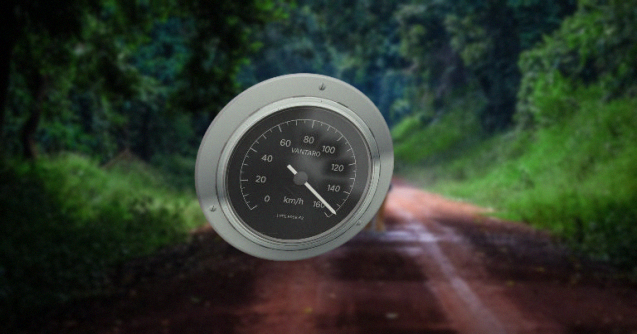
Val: 155 km/h
